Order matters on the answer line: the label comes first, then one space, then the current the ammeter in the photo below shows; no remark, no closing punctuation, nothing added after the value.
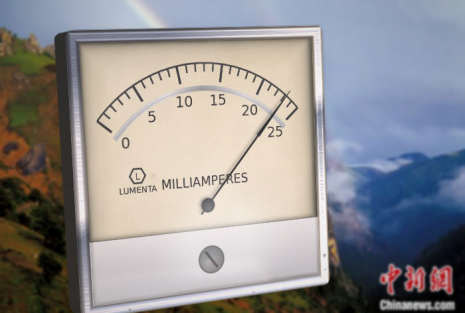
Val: 23 mA
